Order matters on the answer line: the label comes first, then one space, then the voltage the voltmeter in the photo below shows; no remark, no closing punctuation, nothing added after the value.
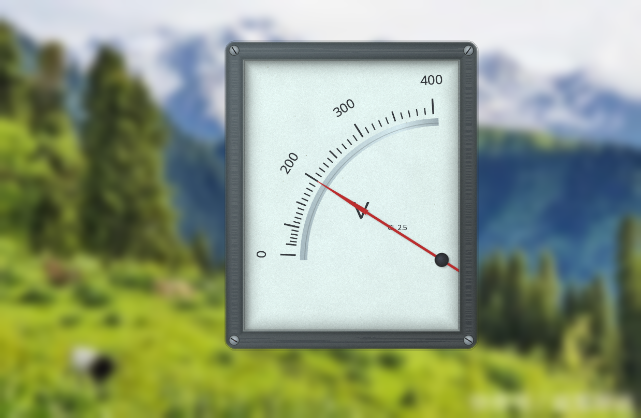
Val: 200 V
